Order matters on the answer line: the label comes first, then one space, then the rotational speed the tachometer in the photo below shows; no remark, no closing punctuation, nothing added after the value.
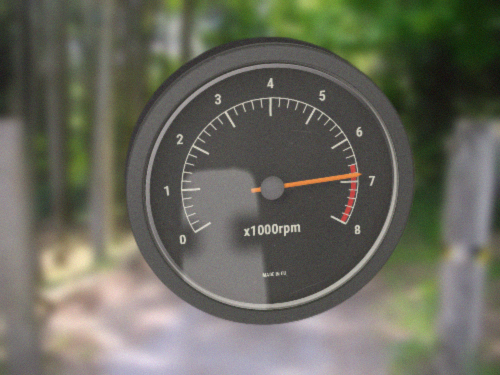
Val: 6800 rpm
